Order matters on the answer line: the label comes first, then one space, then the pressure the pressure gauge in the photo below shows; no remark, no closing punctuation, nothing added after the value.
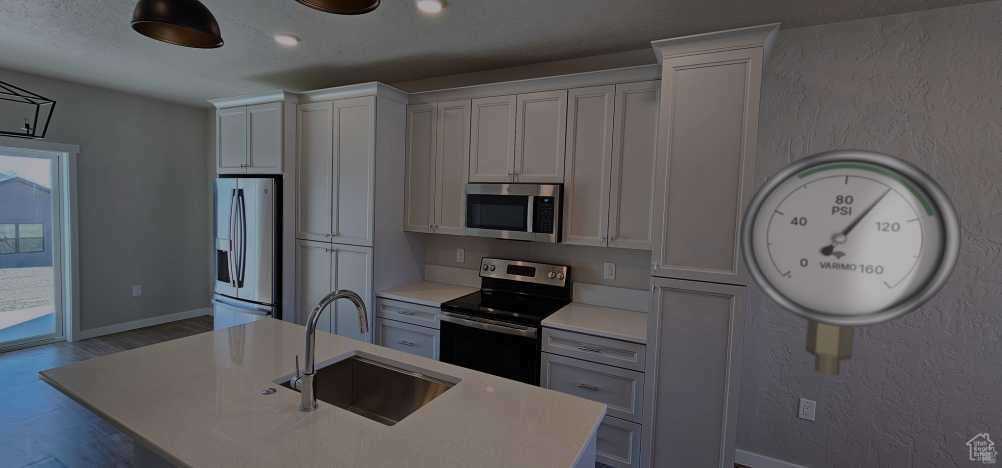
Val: 100 psi
